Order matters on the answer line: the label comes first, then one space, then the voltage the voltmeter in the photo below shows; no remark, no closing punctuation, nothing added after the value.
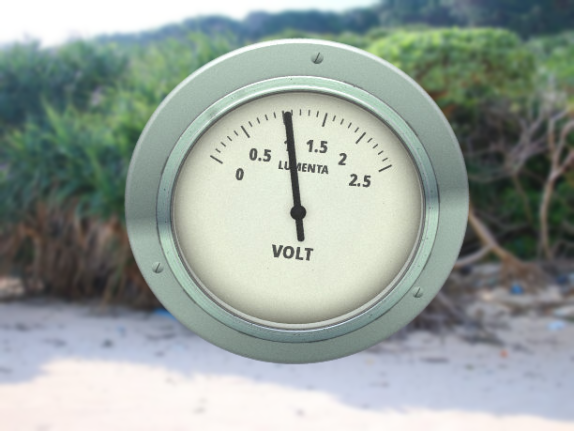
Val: 1.05 V
